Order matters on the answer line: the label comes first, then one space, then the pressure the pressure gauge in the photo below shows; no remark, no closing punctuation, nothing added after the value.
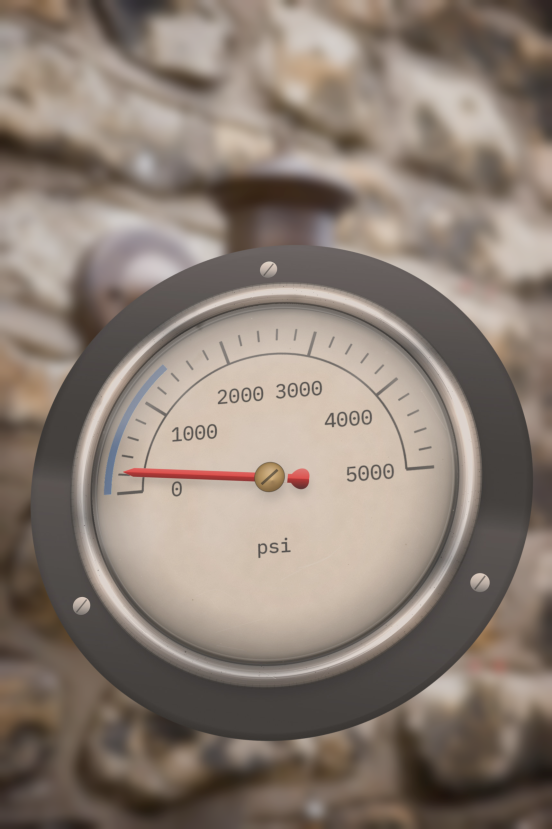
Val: 200 psi
